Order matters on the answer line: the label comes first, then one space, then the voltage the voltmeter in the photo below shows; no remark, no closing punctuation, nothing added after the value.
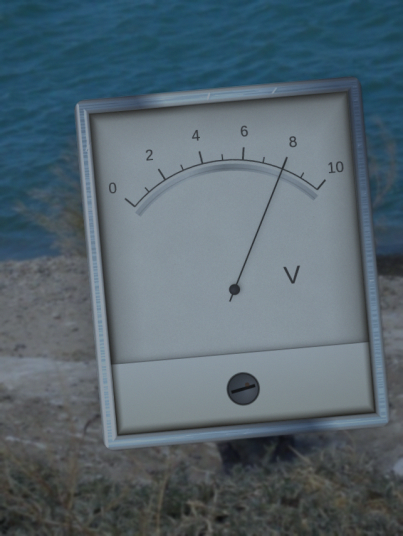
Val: 8 V
